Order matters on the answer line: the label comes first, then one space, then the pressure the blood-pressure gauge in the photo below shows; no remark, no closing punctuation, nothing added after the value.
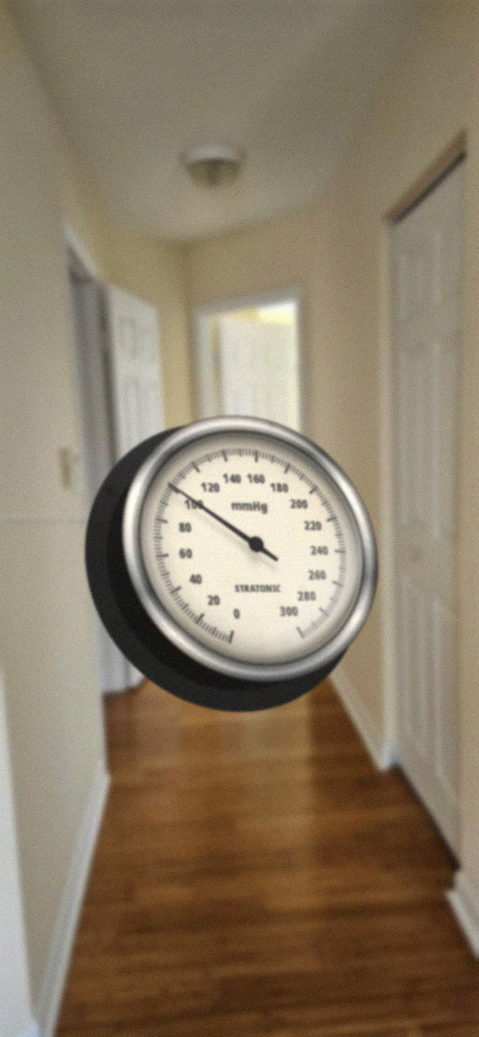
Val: 100 mmHg
